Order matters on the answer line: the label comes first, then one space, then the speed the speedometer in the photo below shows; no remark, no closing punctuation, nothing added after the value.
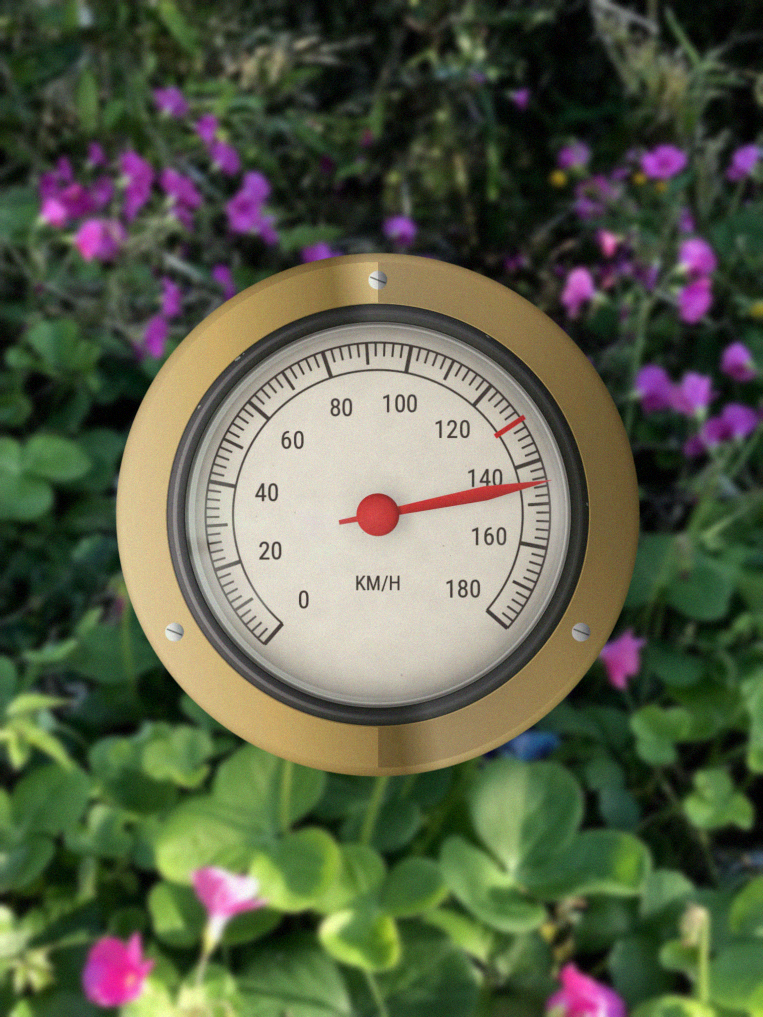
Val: 145 km/h
